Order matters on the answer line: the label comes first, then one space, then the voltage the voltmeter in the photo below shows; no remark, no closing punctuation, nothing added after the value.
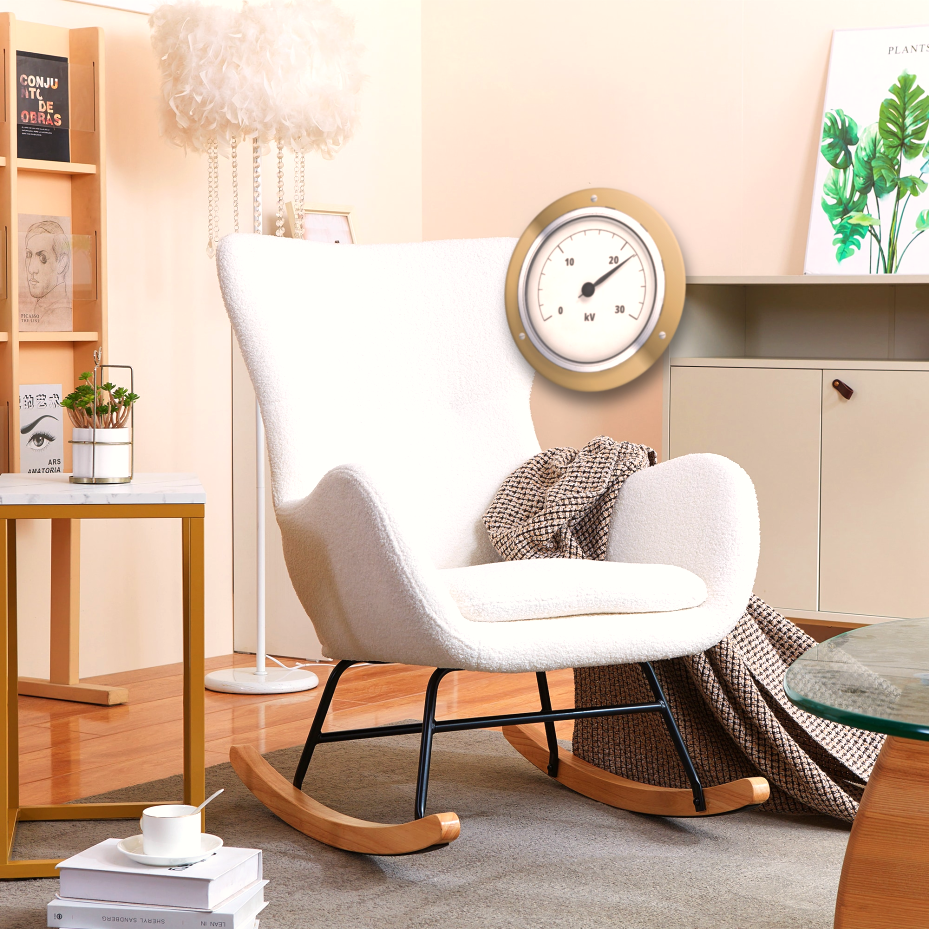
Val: 22 kV
